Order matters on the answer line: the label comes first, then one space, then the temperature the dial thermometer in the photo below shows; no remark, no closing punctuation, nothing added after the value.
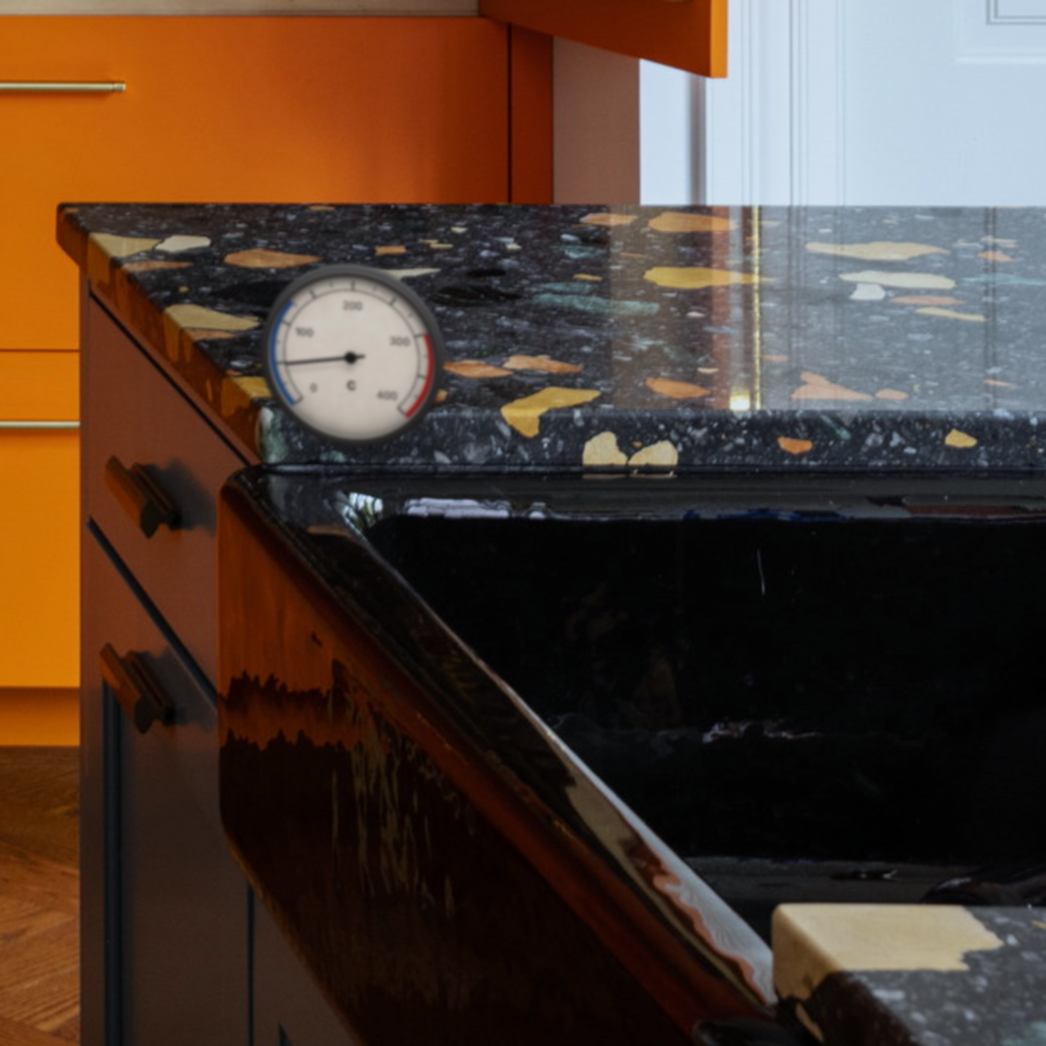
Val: 50 °C
